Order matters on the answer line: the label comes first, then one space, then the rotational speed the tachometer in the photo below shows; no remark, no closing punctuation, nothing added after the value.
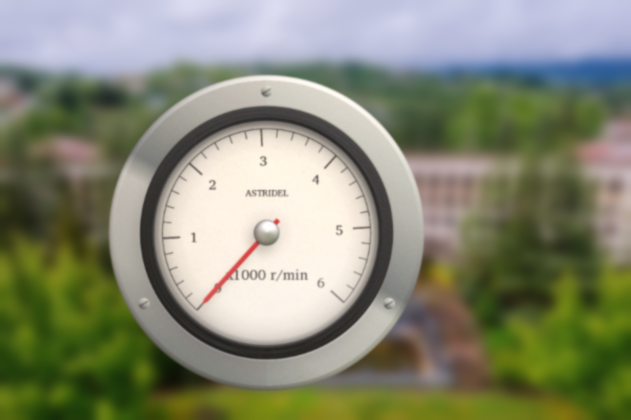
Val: 0 rpm
